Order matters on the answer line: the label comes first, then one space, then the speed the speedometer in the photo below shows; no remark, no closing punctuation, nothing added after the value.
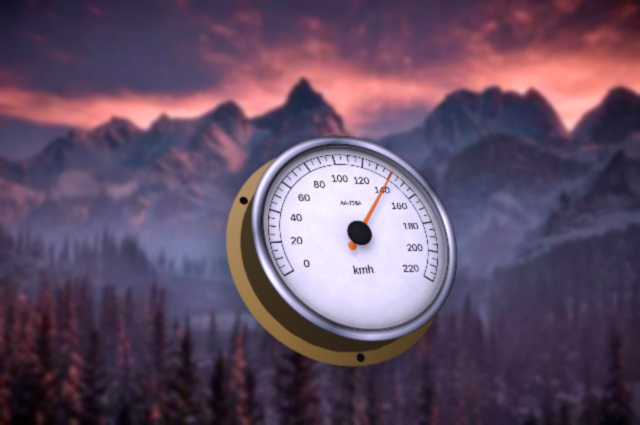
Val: 140 km/h
